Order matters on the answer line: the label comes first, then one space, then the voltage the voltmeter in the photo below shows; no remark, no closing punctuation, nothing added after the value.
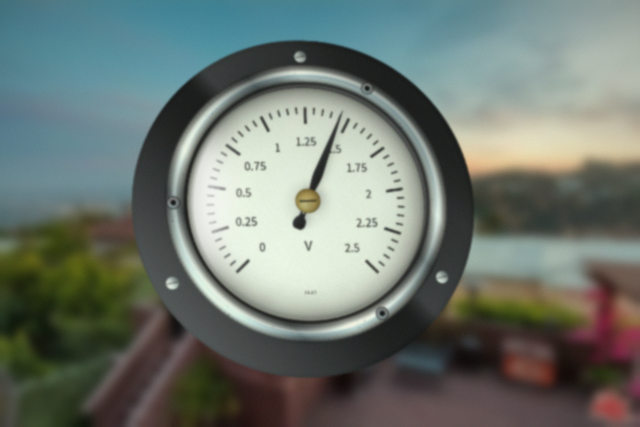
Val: 1.45 V
